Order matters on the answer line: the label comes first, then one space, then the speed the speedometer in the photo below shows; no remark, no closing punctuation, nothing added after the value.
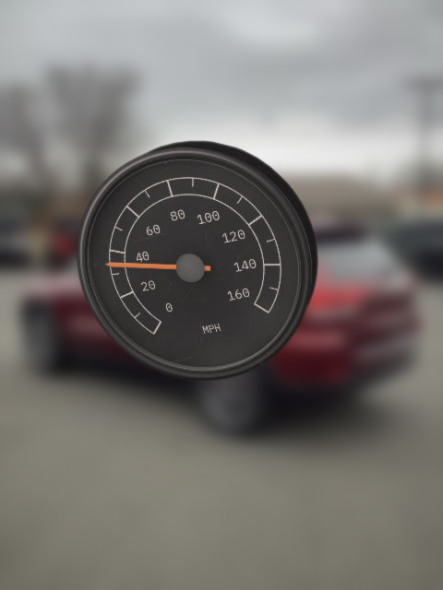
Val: 35 mph
